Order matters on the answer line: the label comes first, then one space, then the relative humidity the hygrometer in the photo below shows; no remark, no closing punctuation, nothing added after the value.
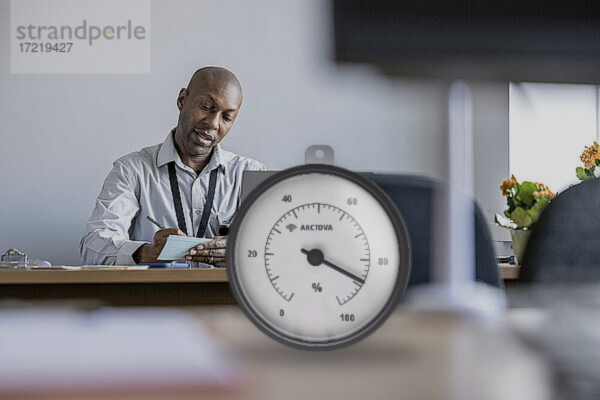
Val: 88 %
